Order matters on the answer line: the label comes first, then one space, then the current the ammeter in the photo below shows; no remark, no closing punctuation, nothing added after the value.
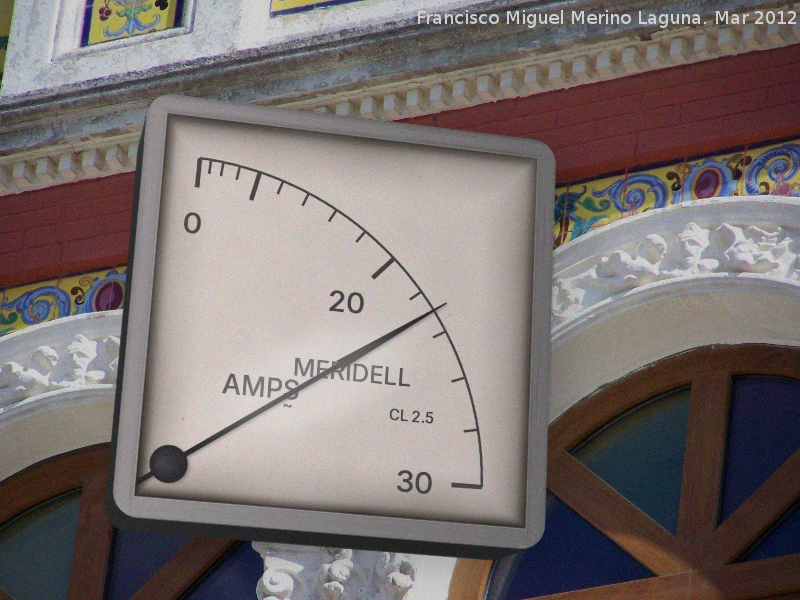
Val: 23 A
